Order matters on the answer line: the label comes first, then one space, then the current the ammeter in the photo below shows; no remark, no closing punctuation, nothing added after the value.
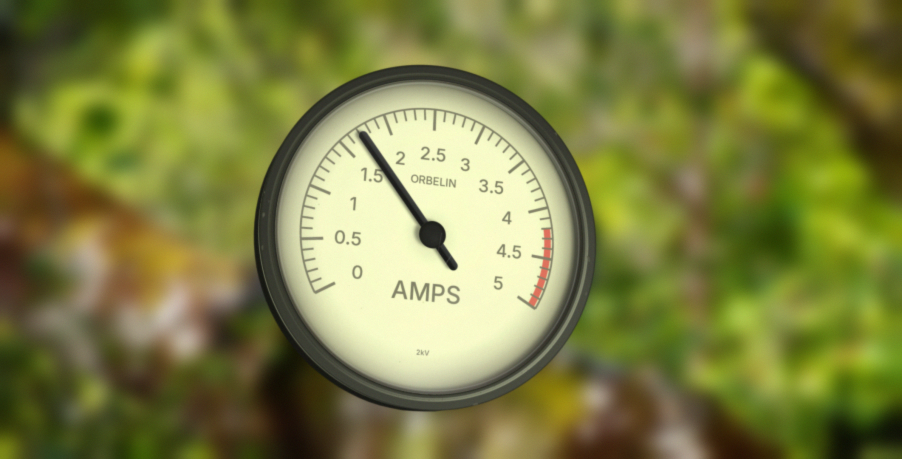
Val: 1.7 A
